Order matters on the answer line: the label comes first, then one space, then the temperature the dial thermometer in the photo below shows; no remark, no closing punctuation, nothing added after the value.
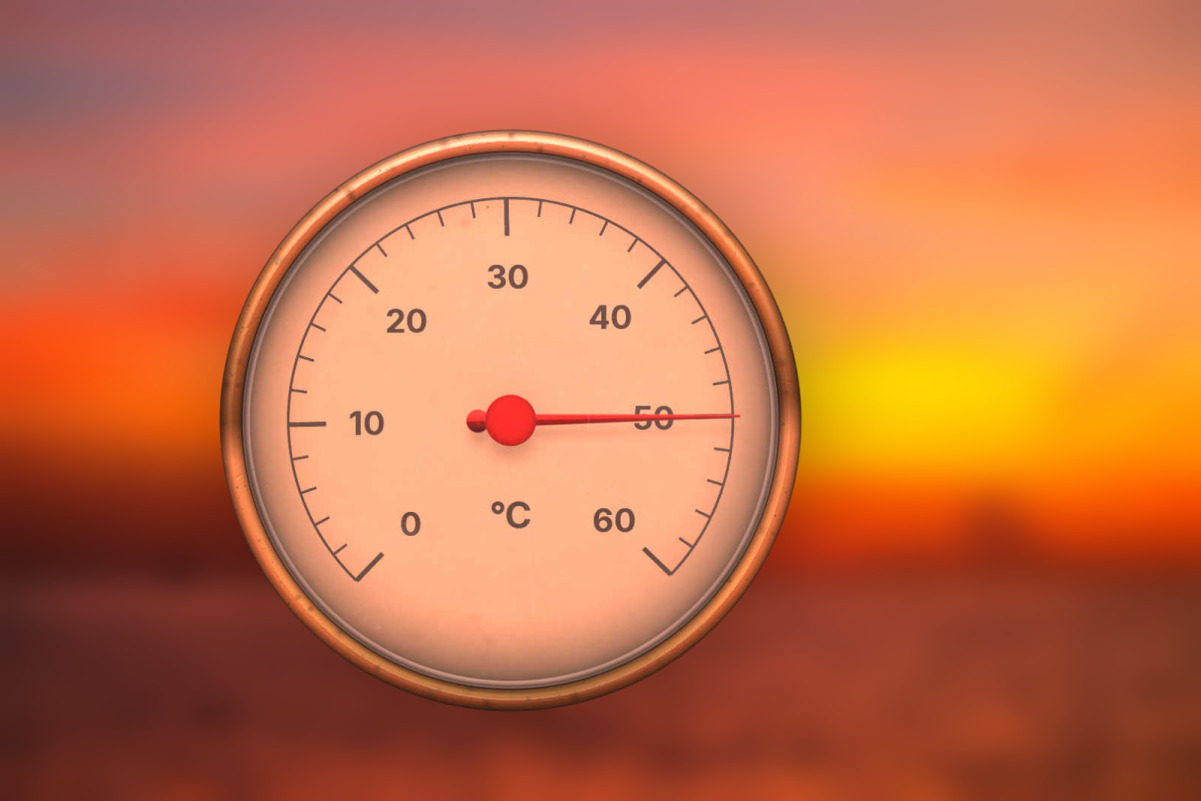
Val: 50 °C
